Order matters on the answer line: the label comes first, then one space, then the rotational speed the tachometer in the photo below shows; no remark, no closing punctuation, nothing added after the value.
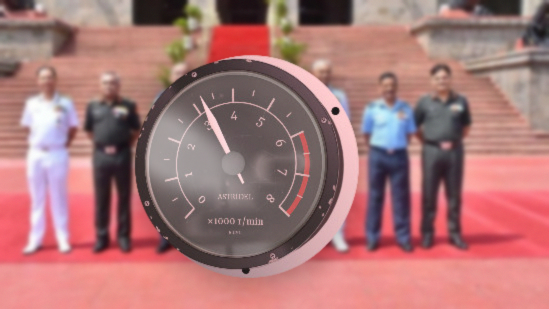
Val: 3250 rpm
